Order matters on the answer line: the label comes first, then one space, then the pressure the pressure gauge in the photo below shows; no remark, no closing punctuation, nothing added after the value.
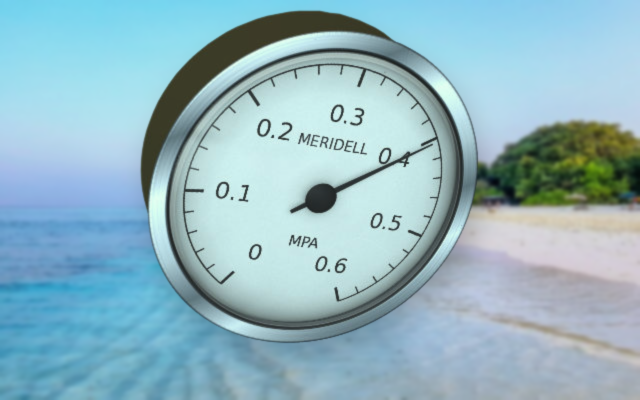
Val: 0.4 MPa
